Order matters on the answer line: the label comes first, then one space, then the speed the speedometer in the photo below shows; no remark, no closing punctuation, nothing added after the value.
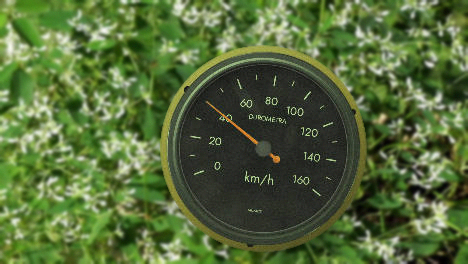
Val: 40 km/h
